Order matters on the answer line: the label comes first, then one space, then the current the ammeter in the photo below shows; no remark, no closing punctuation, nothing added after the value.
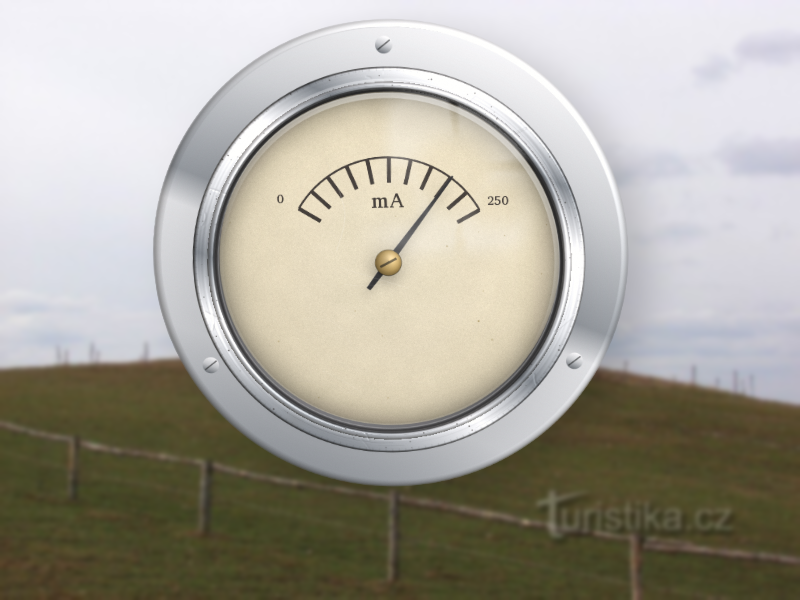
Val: 200 mA
